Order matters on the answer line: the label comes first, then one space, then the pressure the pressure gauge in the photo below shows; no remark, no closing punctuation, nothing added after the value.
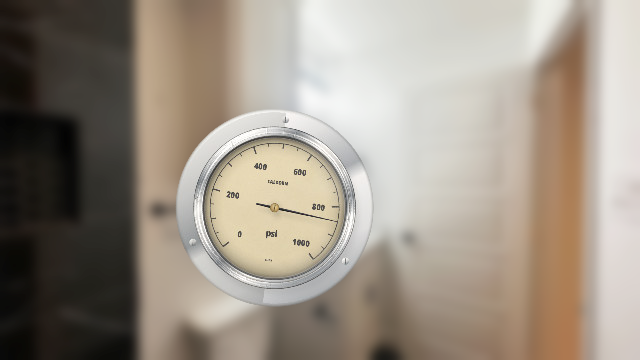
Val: 850 psi
